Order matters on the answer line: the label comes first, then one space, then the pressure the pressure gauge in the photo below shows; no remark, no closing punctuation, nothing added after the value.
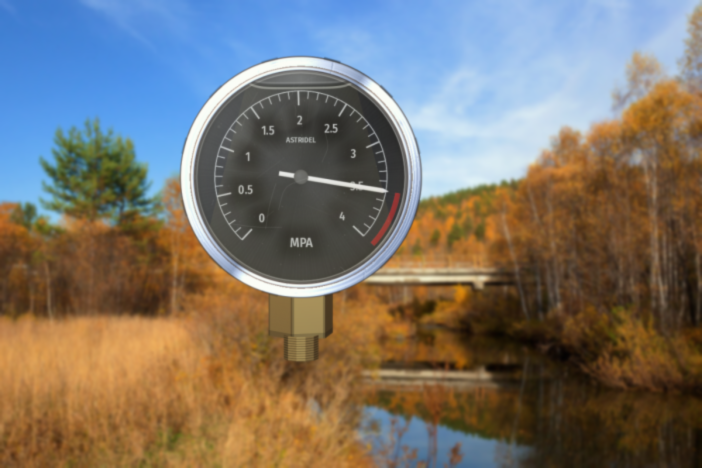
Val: 3.5 MPa
